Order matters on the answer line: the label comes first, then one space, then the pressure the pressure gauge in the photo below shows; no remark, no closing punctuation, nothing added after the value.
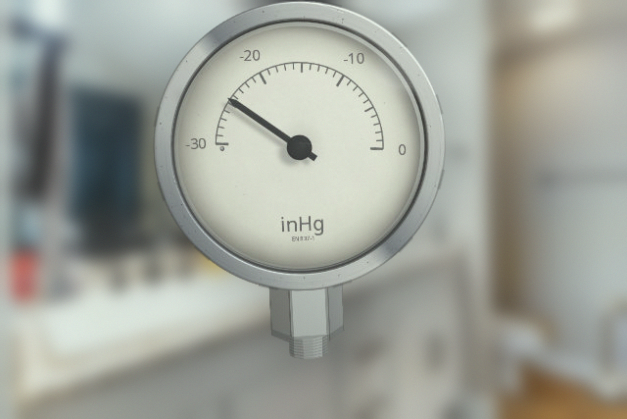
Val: -24.5 inHg
